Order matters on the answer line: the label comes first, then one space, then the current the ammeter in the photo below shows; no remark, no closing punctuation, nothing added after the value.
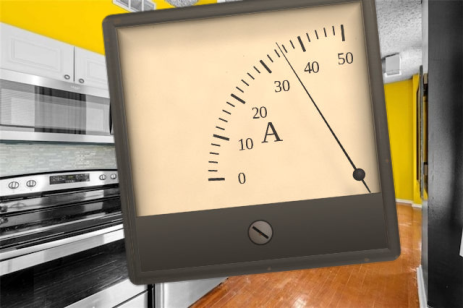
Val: 35 A
